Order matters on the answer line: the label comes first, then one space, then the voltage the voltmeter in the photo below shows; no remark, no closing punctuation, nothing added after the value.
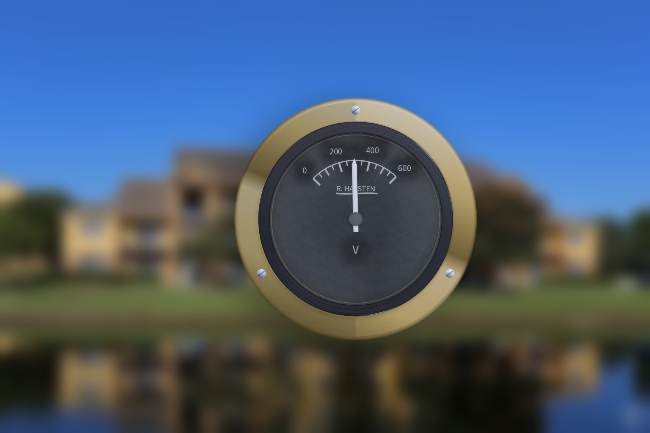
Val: 300 V
